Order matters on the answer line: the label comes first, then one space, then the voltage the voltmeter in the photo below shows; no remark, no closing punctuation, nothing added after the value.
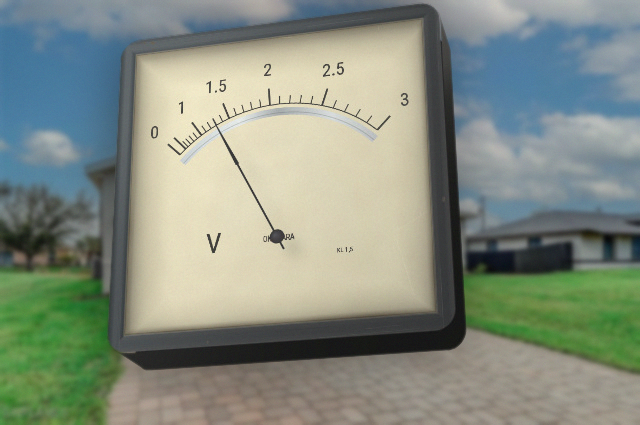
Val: 1.3 V
